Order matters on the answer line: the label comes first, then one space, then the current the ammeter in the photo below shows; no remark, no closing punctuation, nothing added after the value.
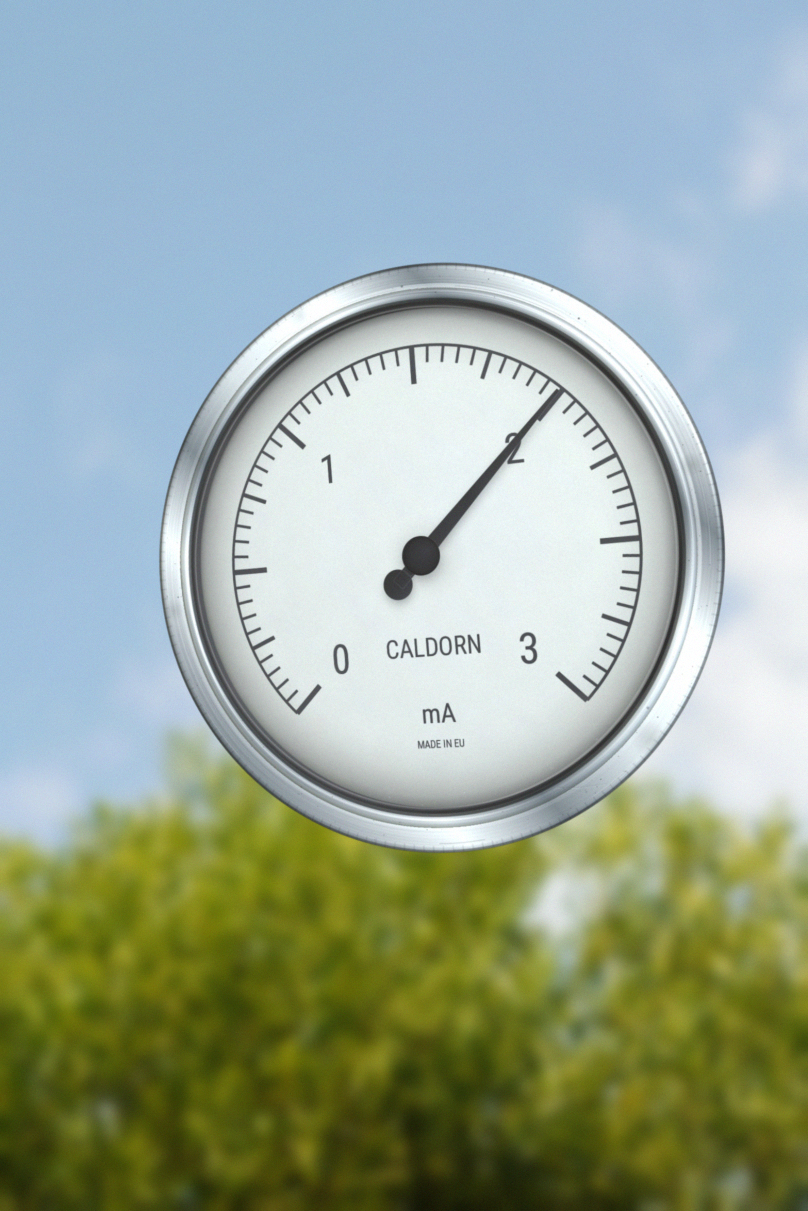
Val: 2 mA
